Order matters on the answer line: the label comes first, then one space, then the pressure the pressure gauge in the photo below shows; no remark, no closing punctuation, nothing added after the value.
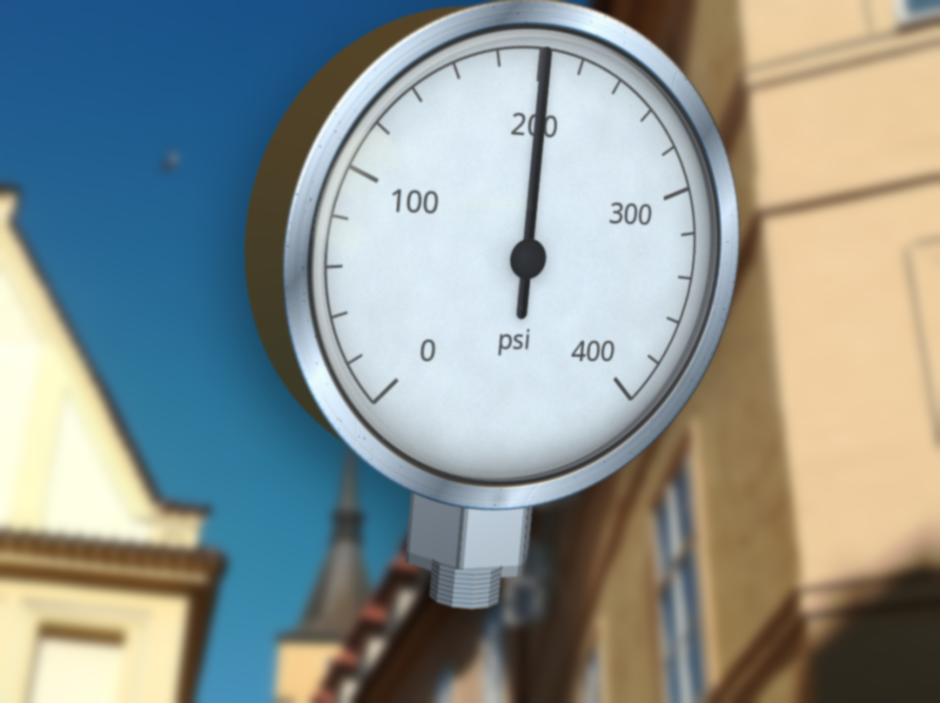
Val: 200 psi
